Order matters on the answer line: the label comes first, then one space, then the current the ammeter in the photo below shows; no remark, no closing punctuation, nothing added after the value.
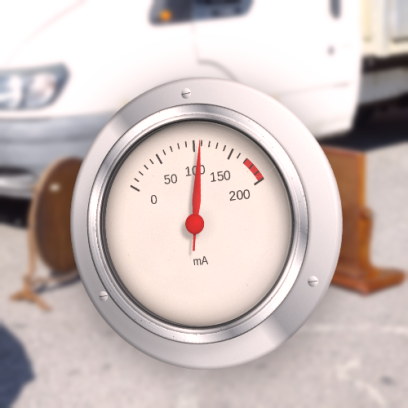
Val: 110 mA
